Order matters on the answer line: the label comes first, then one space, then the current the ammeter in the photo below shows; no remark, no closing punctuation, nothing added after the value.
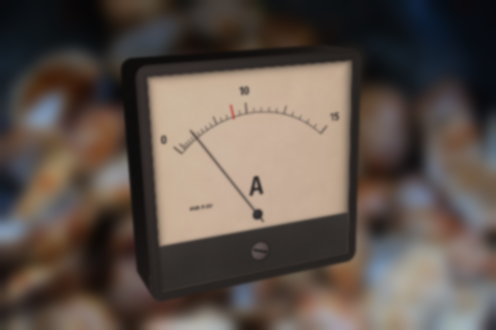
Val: 5 A
